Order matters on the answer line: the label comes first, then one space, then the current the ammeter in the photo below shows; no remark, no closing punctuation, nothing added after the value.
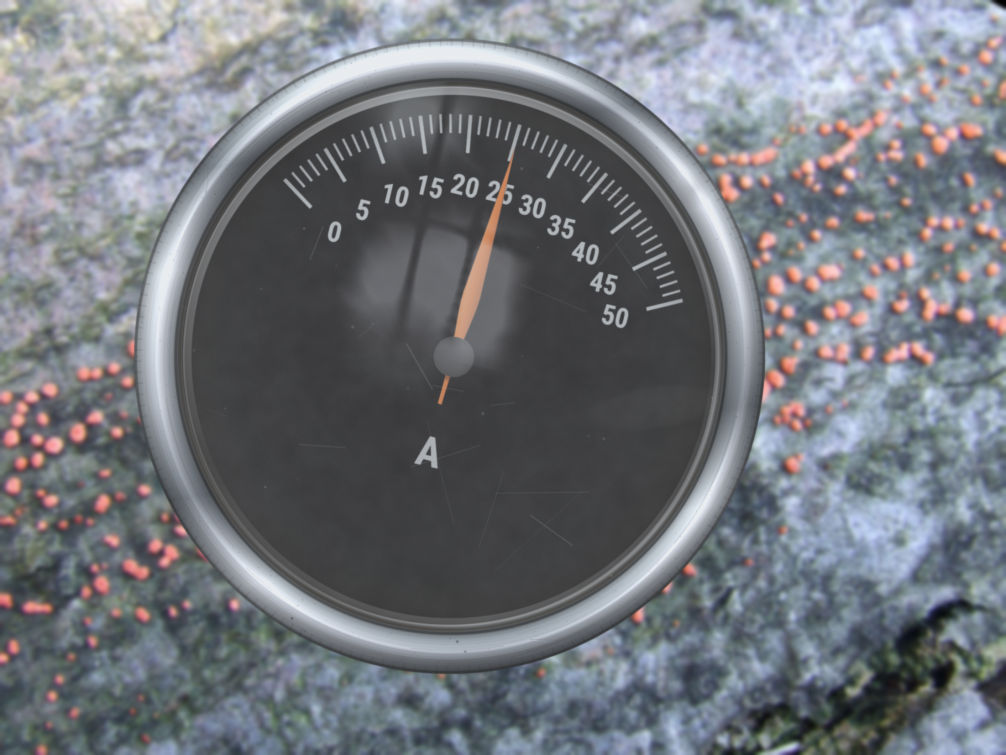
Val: 25 A
